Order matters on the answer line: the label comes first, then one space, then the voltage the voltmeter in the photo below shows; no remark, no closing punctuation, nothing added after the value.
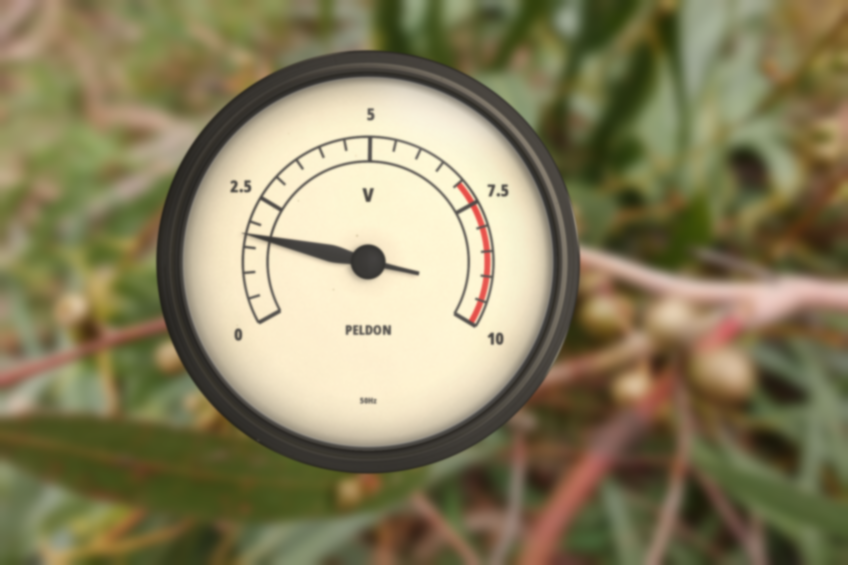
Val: 1.75 V
